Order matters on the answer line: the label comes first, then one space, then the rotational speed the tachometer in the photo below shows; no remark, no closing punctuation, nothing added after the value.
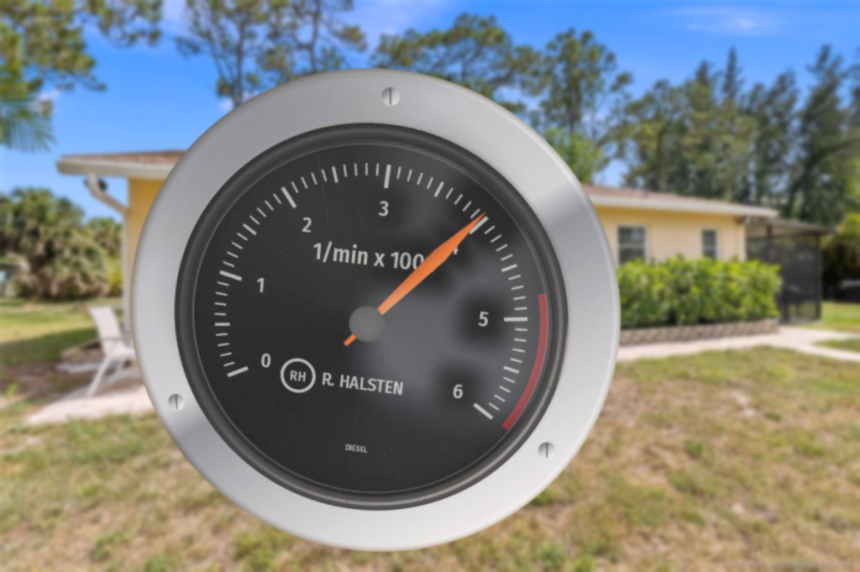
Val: 3950 rpm
